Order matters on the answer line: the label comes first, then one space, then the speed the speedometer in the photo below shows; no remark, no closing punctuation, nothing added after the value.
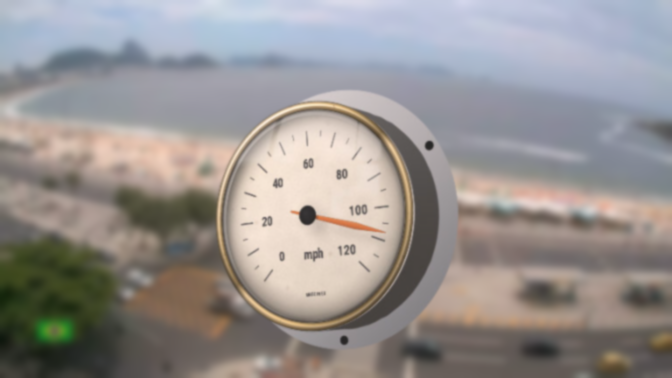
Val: 107.5 mph
